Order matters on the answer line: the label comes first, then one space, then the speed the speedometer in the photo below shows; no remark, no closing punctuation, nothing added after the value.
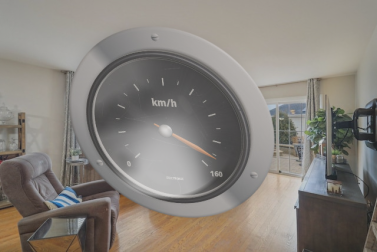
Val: 150 km/h
